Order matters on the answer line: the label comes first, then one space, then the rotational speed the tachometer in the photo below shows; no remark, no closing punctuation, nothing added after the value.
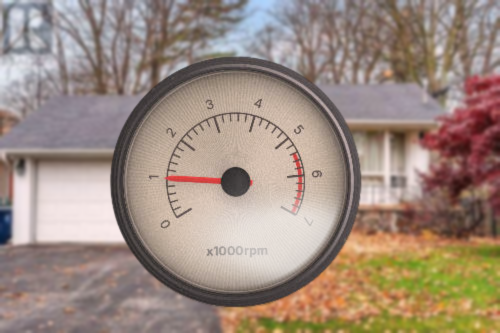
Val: 1000 rpm
